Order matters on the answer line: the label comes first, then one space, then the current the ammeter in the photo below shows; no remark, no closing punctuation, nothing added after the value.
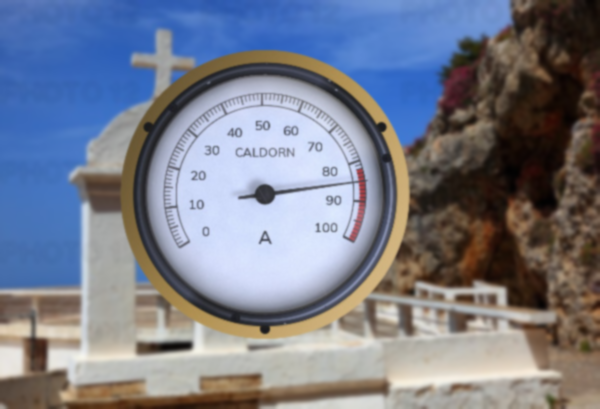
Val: 85 A
